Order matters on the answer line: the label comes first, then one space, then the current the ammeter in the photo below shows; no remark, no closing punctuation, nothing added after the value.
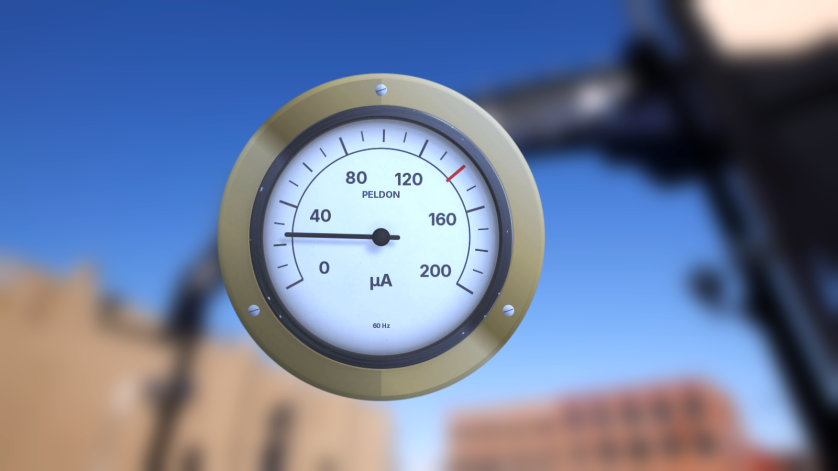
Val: 25 µA
